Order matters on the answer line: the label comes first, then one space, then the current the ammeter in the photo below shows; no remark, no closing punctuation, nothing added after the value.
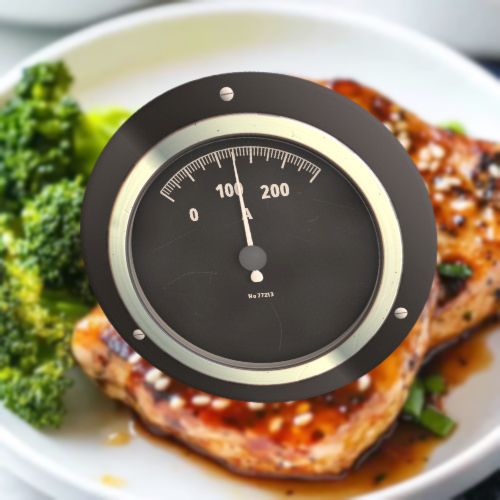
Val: 125 A
